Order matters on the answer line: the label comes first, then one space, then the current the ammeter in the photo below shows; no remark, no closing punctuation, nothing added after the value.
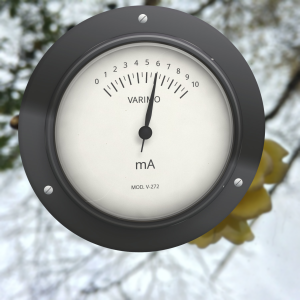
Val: 6 mA
